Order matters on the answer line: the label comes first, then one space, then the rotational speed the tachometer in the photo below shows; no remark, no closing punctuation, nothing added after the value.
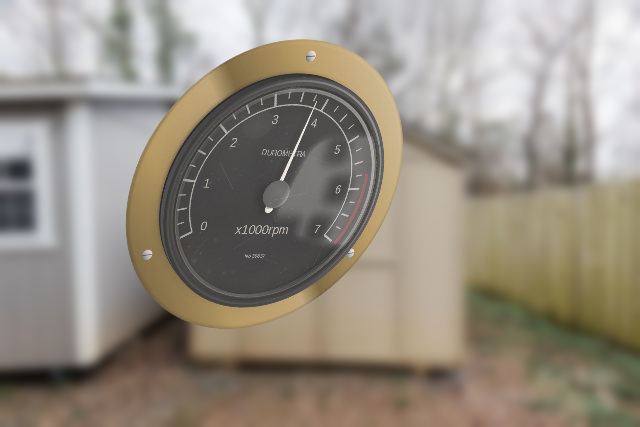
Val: 3750 rpm
